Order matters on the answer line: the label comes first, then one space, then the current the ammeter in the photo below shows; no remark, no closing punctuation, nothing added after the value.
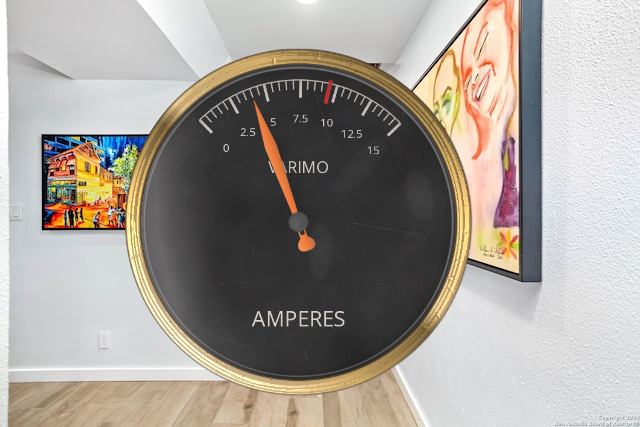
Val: 4 A
